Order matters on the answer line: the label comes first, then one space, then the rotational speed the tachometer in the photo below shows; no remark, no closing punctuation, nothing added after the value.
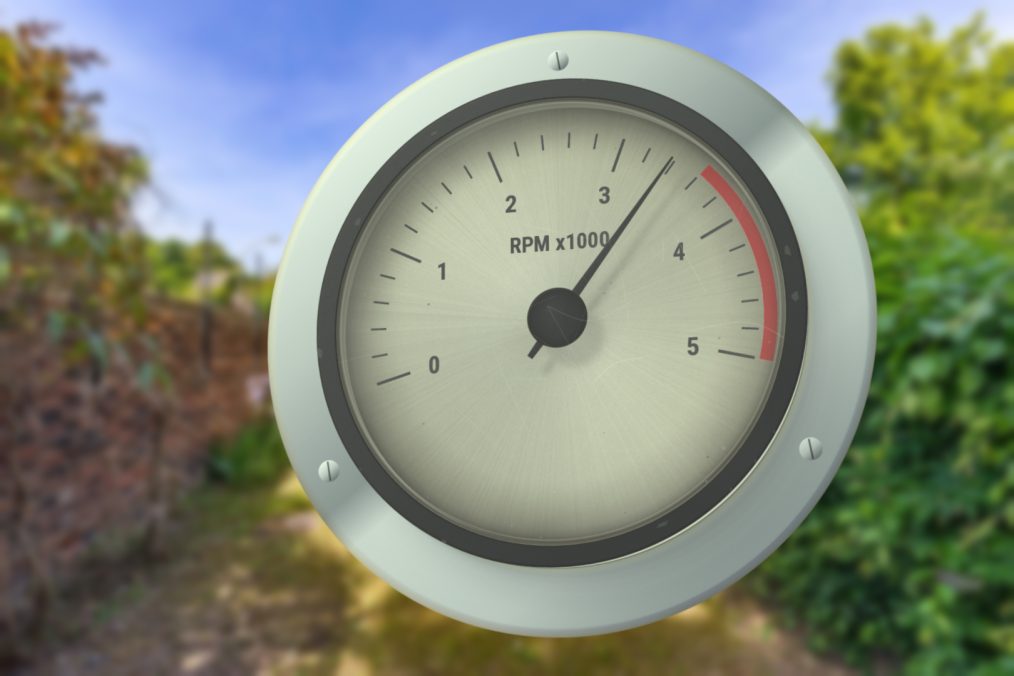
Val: 3400 rpm
